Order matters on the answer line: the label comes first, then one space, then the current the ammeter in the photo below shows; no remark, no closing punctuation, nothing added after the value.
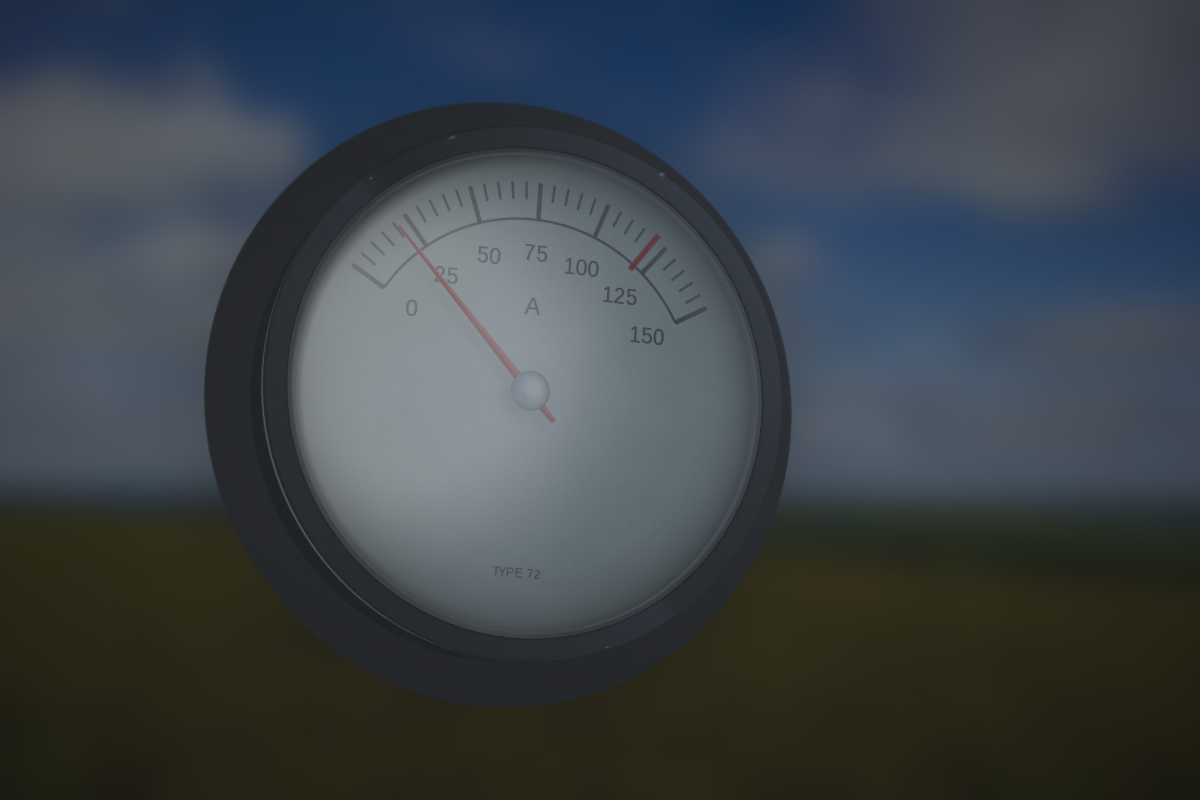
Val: 20 A
